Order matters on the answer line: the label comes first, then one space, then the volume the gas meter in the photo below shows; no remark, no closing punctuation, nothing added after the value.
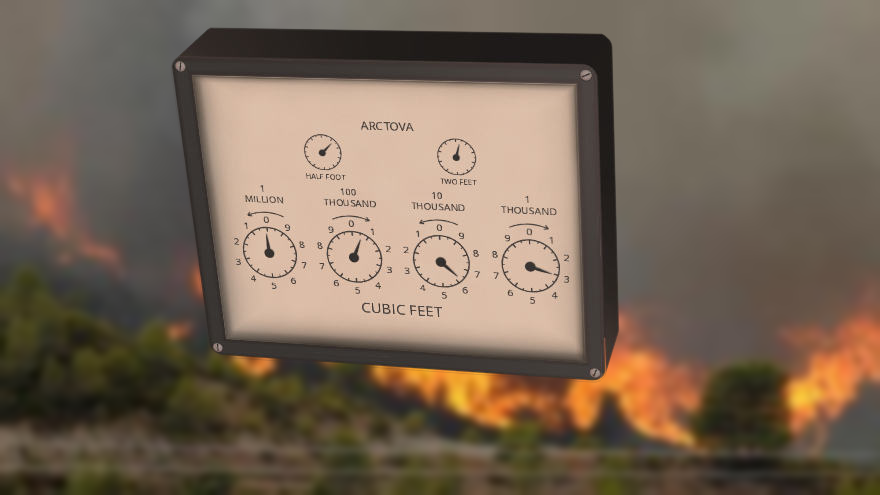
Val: 6300 ft³
